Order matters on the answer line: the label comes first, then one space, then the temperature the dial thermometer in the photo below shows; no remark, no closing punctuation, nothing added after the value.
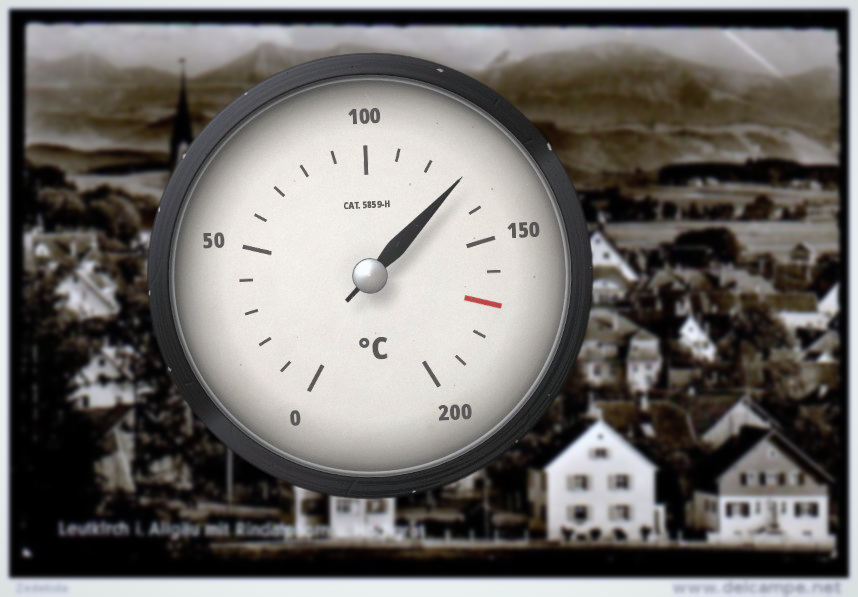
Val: 130 °C
